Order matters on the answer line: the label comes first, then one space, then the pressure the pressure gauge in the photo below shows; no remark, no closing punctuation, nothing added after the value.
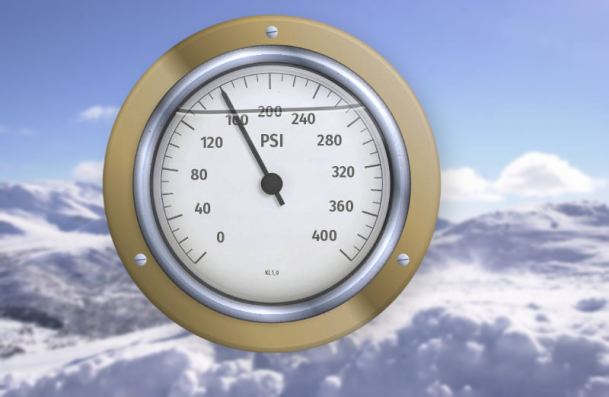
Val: 160 psi
